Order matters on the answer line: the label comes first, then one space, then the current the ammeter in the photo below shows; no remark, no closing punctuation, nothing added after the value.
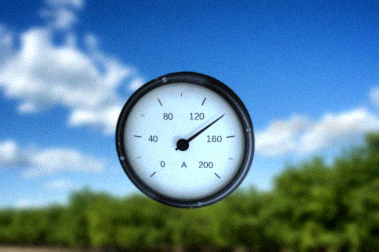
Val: 140 A
